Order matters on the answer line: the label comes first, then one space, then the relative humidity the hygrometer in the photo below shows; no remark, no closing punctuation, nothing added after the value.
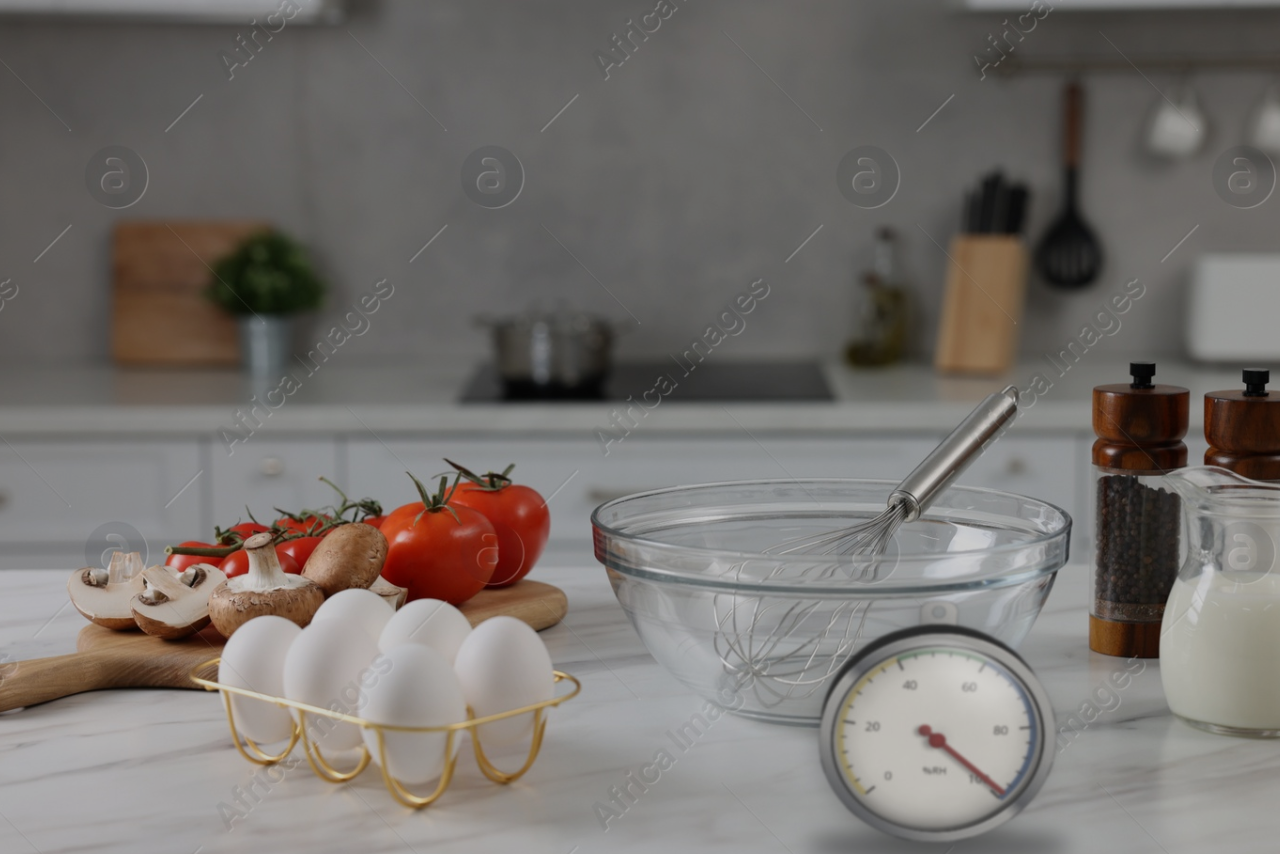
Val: 98 %
